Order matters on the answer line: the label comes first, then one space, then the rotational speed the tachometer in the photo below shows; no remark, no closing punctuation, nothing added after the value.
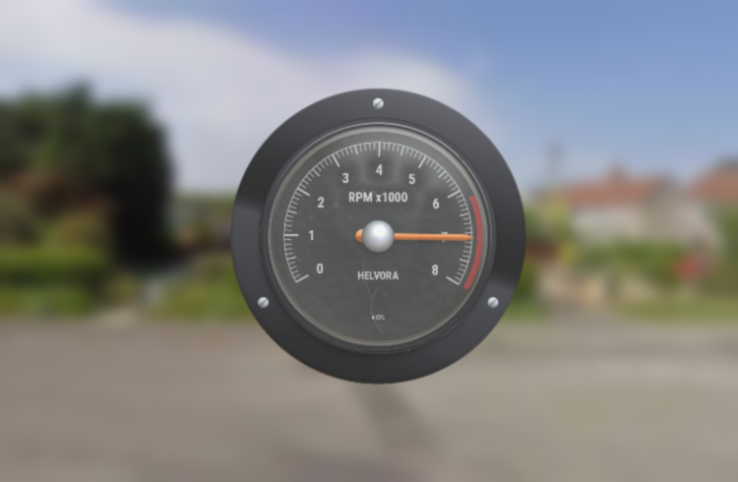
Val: 7000 rpm
